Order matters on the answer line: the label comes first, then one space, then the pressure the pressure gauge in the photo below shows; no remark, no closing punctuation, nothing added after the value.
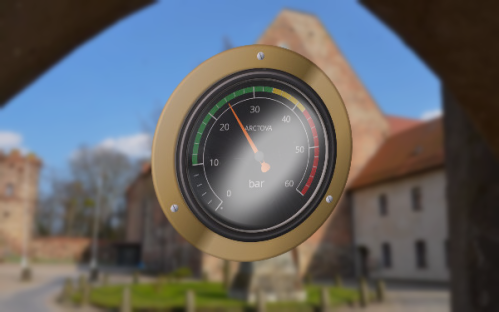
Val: 24 bar
